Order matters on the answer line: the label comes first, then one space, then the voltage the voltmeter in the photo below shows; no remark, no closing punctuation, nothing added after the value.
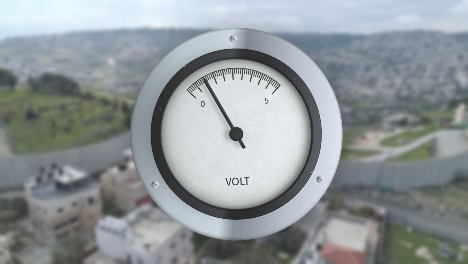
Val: 1 V
